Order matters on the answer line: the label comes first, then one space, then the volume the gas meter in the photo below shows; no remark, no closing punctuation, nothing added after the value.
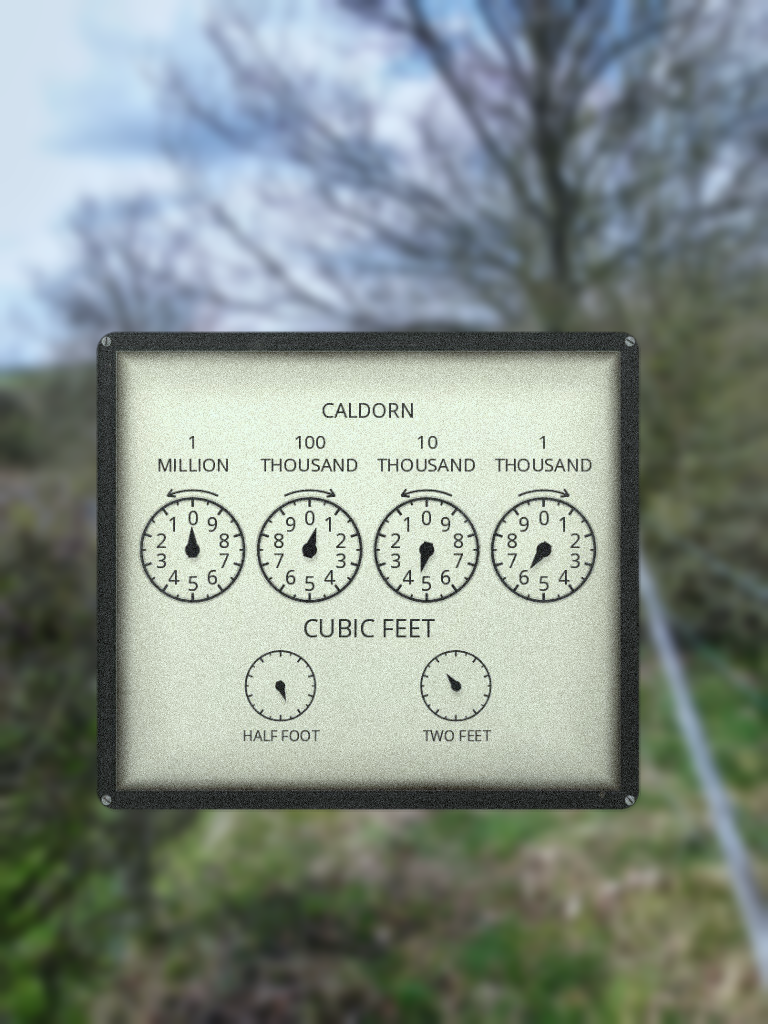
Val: 4600 ft³
